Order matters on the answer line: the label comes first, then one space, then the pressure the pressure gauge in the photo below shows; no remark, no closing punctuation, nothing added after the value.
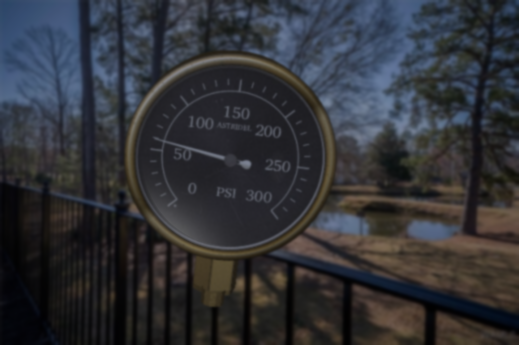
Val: 60 psi
